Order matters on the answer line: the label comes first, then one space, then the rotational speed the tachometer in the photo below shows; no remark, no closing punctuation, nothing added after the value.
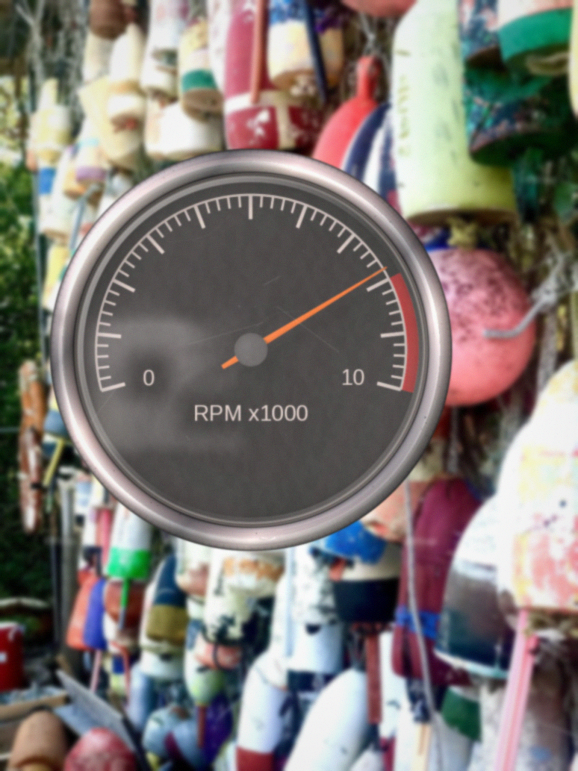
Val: 7800 rpm
